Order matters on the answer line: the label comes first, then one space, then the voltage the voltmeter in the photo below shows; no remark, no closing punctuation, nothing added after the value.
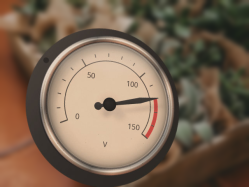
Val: 120 V
